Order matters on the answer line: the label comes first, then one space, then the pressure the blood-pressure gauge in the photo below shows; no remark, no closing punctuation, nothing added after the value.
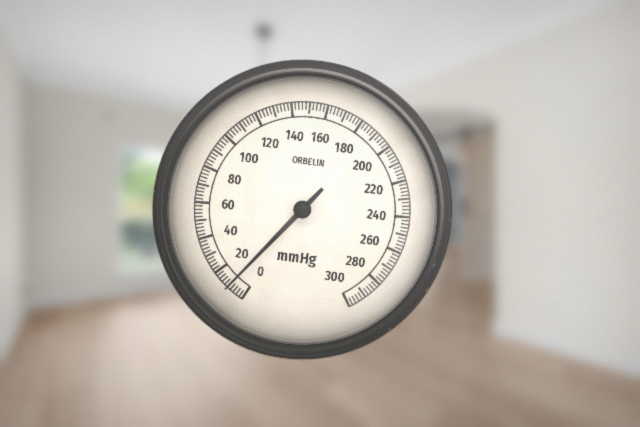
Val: 10 mmHg
